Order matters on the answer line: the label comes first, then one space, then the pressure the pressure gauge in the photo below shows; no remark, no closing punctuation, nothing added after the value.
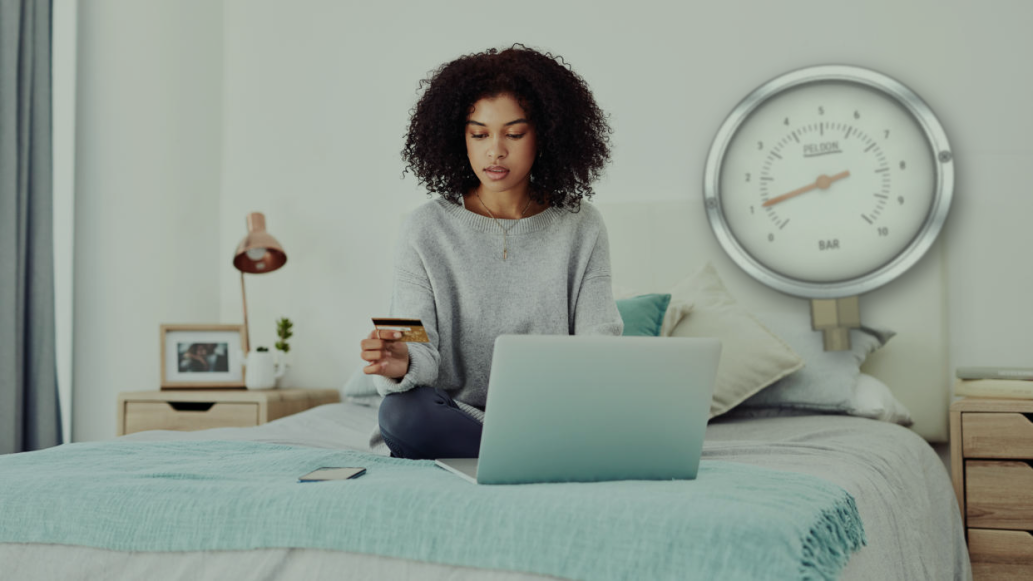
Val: 1 bar
